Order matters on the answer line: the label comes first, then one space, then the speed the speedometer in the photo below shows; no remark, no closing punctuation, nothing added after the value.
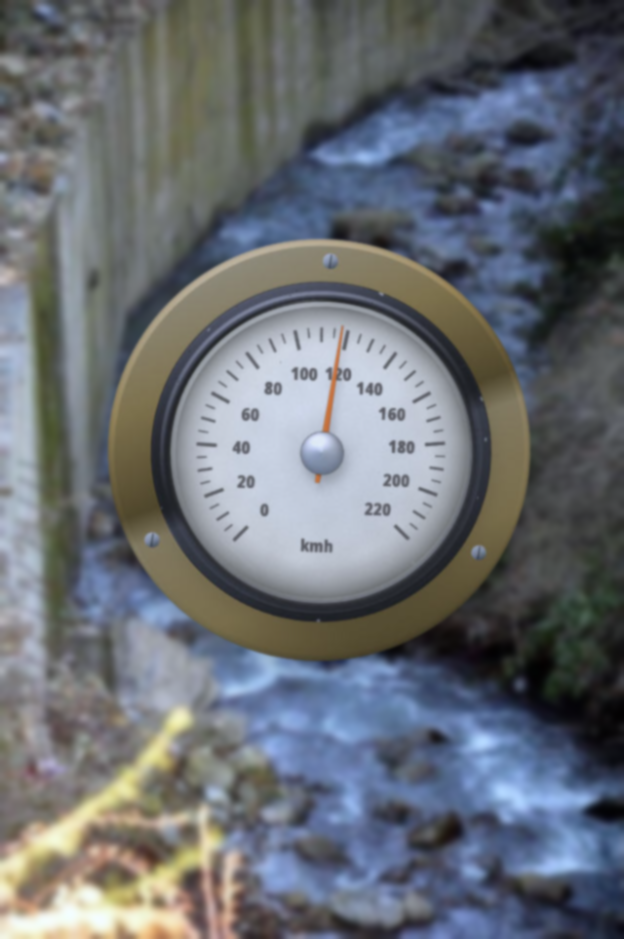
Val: 117.5 km/h
